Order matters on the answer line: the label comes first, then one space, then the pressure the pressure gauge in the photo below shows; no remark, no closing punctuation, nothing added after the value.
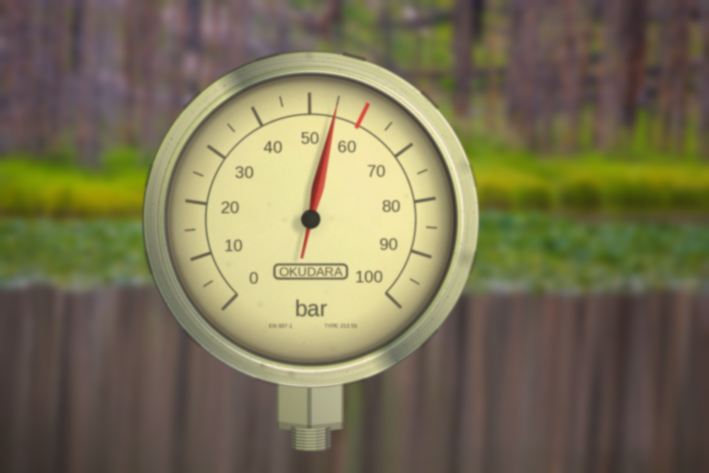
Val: 55 bar
